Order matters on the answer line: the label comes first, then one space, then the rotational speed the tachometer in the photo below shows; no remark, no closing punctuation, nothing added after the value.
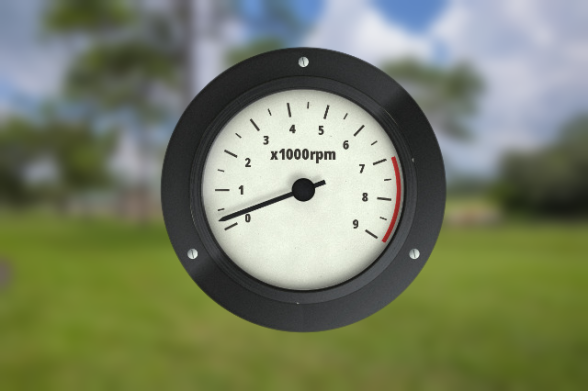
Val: 250 rpm
